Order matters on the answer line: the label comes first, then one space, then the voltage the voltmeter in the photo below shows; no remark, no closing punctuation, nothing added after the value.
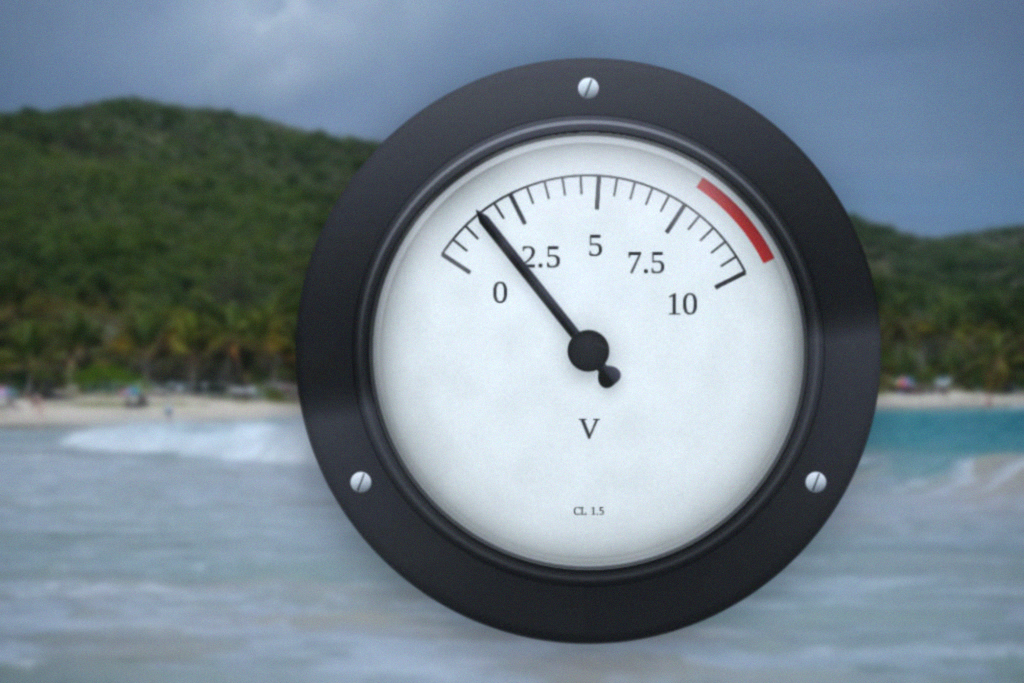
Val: 1.5 V
